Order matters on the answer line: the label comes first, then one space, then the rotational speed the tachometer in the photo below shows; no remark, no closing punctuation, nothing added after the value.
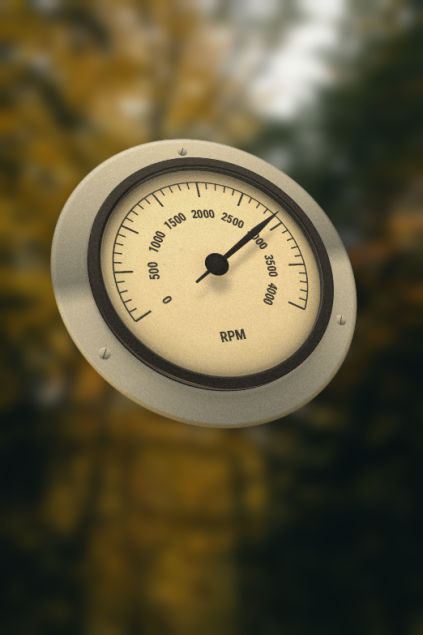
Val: 2900 rpm
